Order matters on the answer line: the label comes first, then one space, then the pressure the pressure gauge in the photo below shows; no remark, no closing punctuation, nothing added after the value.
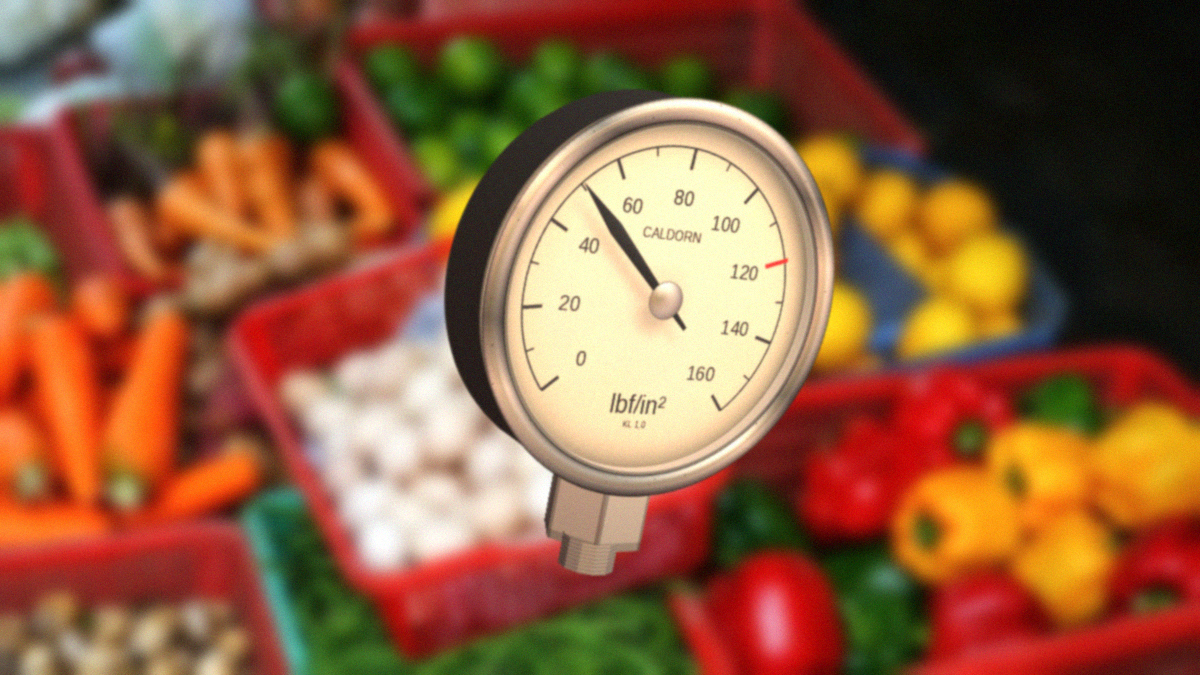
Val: 50 psi
